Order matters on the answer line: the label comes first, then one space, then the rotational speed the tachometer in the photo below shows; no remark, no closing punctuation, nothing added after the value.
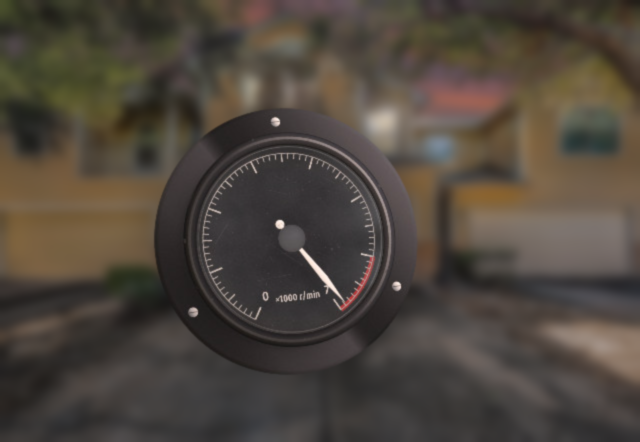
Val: 6900 rpm
